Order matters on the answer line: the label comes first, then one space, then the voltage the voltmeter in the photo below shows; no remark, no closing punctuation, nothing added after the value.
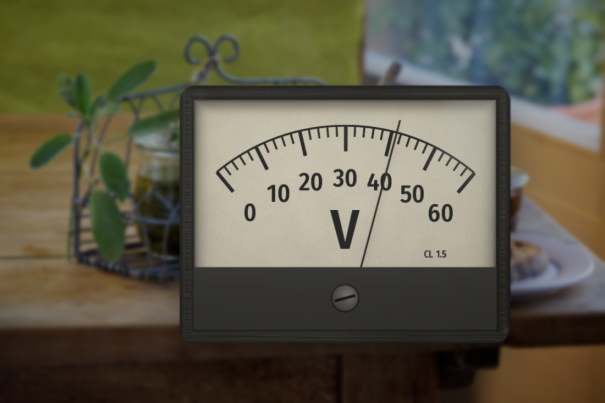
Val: 41 V
